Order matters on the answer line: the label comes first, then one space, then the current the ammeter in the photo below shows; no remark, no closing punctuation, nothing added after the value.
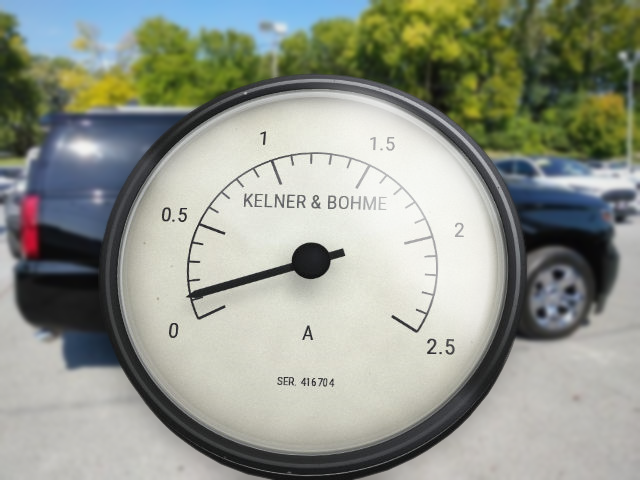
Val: 0.1 A
